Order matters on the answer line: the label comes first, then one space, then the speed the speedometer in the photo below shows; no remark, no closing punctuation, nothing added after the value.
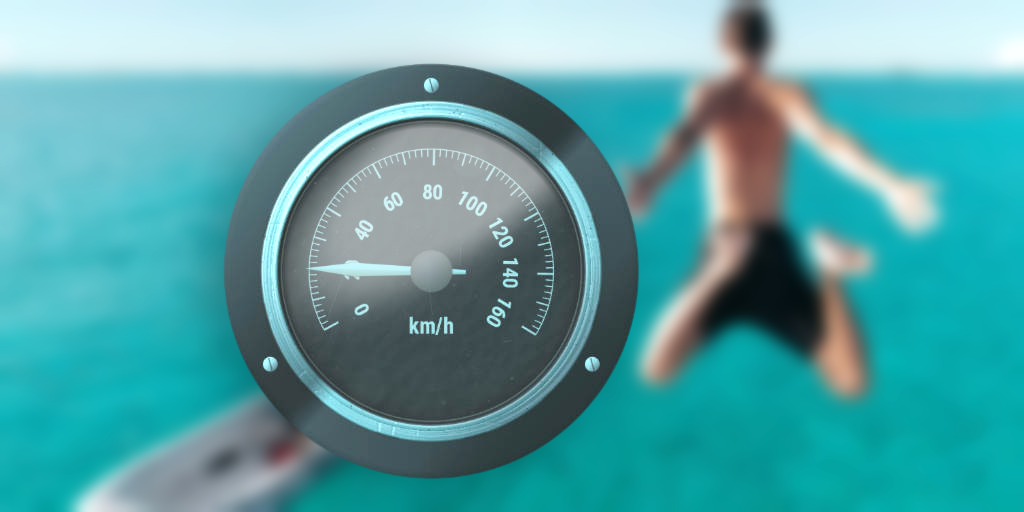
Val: 20 km/h
